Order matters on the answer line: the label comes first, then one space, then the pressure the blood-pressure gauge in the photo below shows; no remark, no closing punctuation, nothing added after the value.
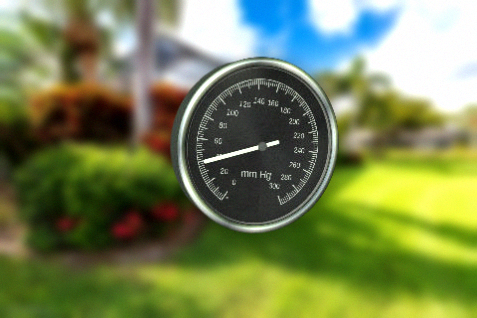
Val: 40 mmHg
